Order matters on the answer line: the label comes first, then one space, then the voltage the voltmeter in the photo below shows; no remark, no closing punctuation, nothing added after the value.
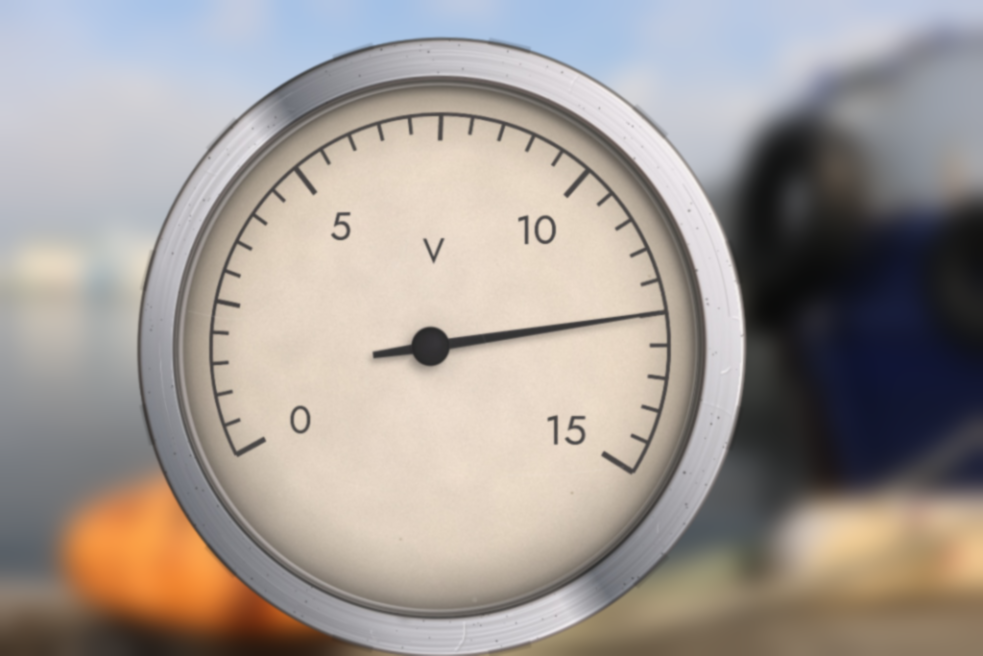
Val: 12.5 V
